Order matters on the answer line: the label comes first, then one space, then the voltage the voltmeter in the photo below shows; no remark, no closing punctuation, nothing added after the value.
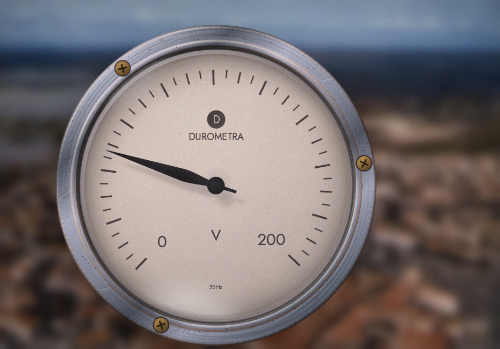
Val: 47.5 V
